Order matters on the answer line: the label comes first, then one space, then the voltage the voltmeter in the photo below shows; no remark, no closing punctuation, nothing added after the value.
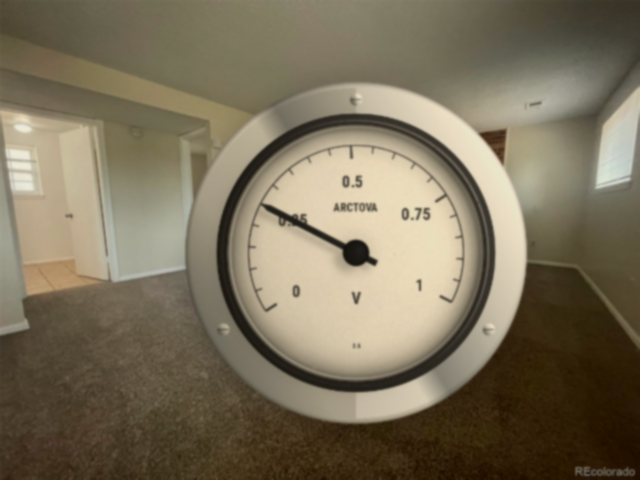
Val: 0.25 V
